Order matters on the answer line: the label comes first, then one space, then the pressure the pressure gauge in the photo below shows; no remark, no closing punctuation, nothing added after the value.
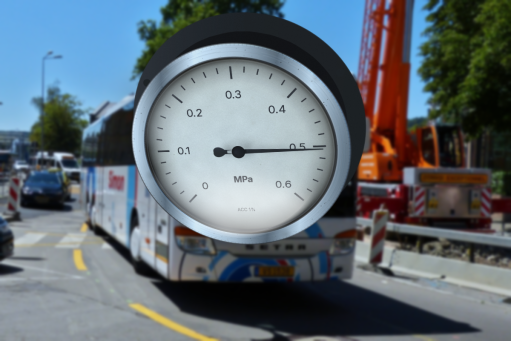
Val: 0.5 MPa
